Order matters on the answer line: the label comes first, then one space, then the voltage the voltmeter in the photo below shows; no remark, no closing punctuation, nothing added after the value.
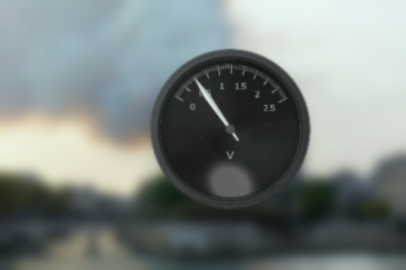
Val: 0.5 V
